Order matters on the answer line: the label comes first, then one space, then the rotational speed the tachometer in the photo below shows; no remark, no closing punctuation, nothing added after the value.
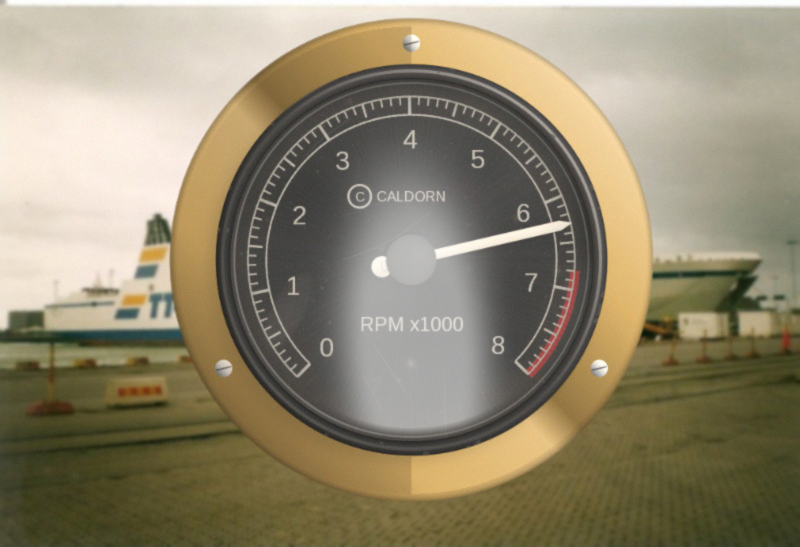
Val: 6300 rpm
